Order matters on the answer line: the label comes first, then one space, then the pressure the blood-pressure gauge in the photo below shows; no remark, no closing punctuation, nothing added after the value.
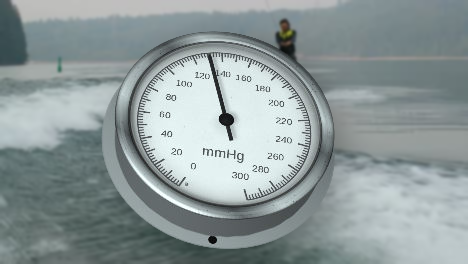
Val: 130 mmHg
